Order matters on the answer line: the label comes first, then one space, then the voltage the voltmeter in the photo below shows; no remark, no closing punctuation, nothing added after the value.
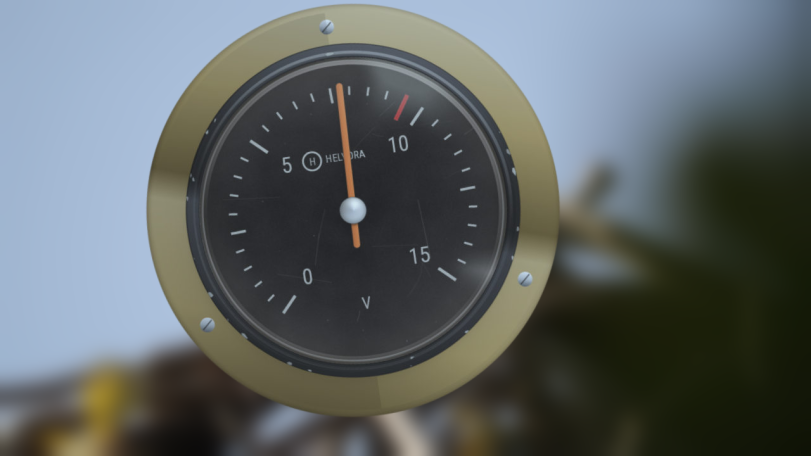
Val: 7.75 V
